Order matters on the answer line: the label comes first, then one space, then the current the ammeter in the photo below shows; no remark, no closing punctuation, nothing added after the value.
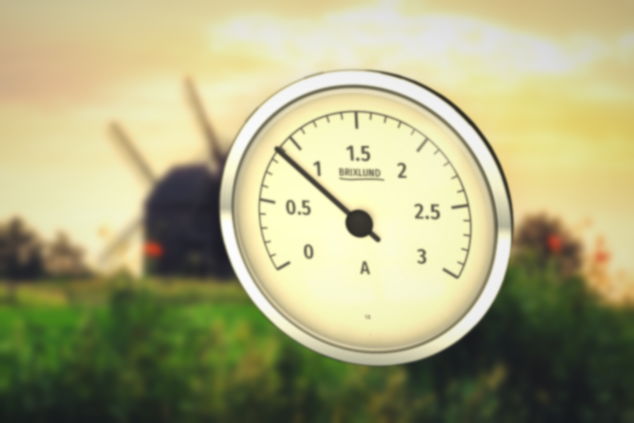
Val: 0.9 A
